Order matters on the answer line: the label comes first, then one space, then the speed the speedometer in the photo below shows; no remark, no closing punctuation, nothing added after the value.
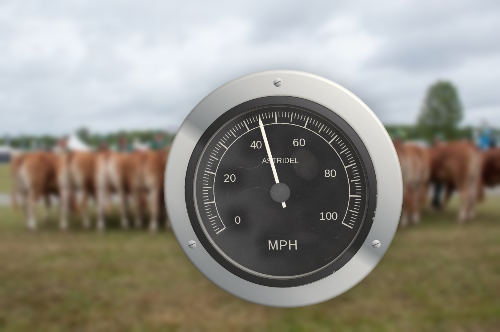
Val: 45 mph
